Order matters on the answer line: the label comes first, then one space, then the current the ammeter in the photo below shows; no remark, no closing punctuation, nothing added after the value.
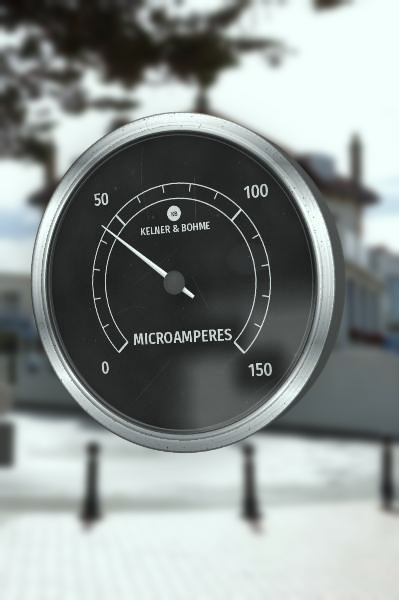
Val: 45 µA
